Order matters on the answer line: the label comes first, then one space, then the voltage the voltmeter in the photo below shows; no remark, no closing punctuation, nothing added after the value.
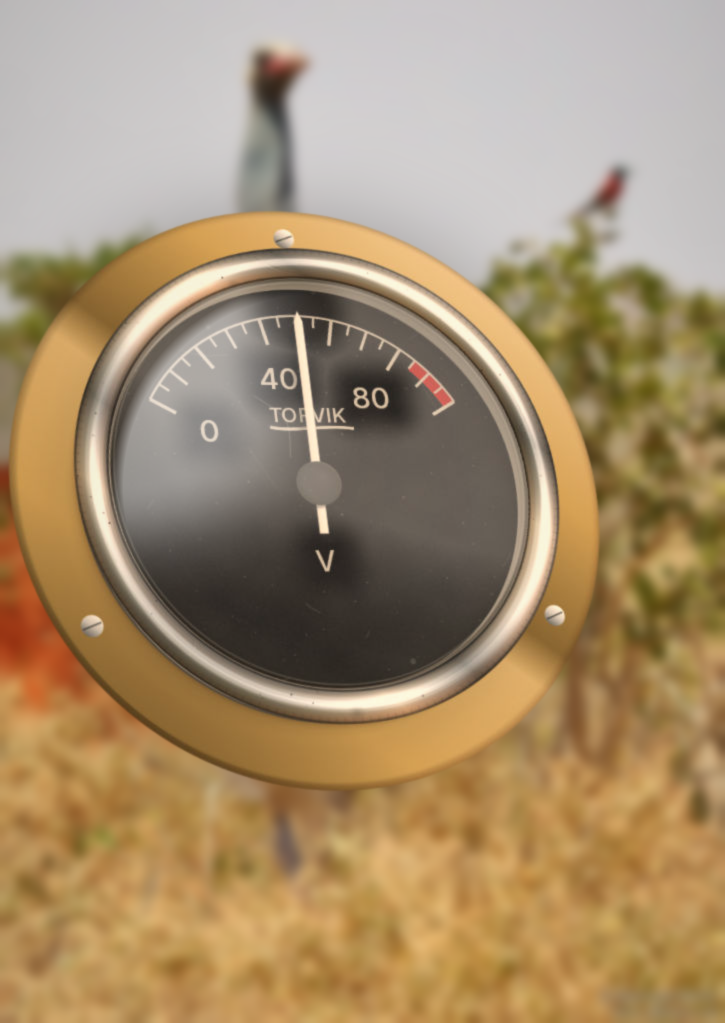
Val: 50 V
